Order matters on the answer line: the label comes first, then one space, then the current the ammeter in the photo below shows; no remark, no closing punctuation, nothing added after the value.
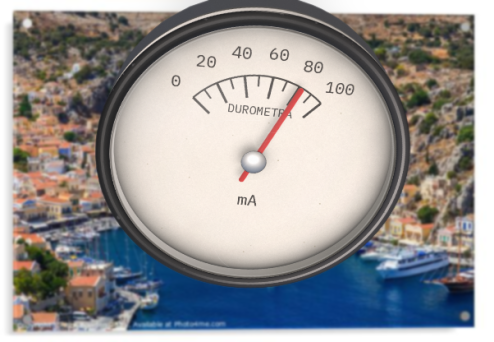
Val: 80 mA
